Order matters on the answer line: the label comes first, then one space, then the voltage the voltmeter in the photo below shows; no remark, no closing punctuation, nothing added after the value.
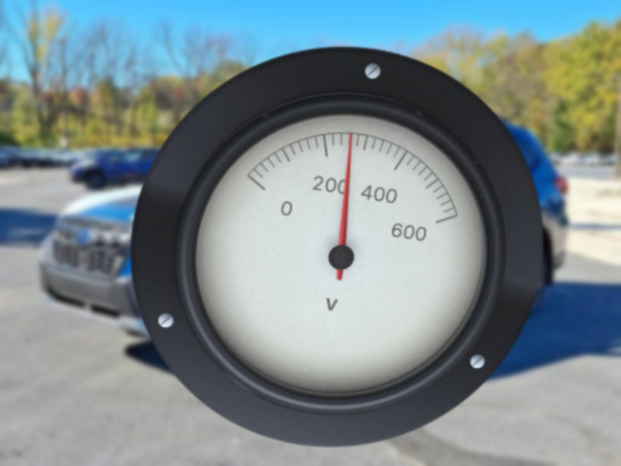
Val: 260 V
